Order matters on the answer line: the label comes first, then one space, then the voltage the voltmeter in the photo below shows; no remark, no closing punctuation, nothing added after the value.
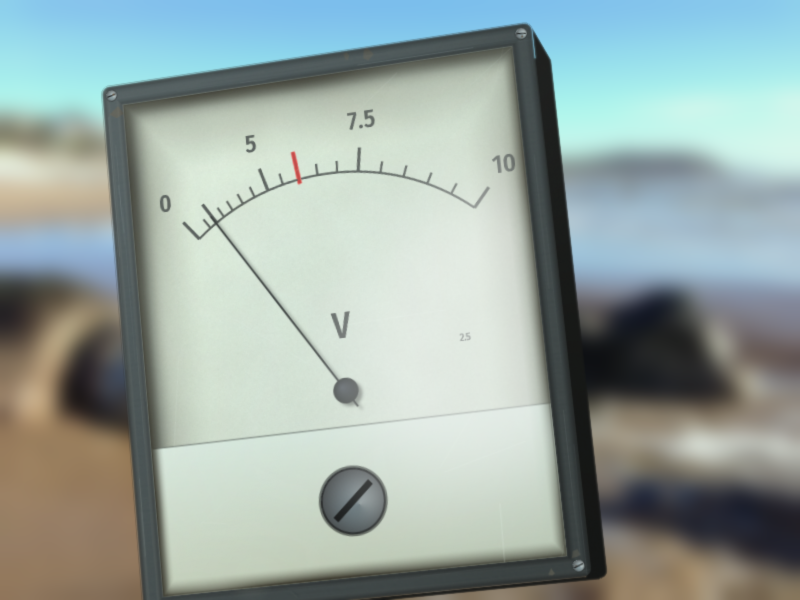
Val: 2.5 V
